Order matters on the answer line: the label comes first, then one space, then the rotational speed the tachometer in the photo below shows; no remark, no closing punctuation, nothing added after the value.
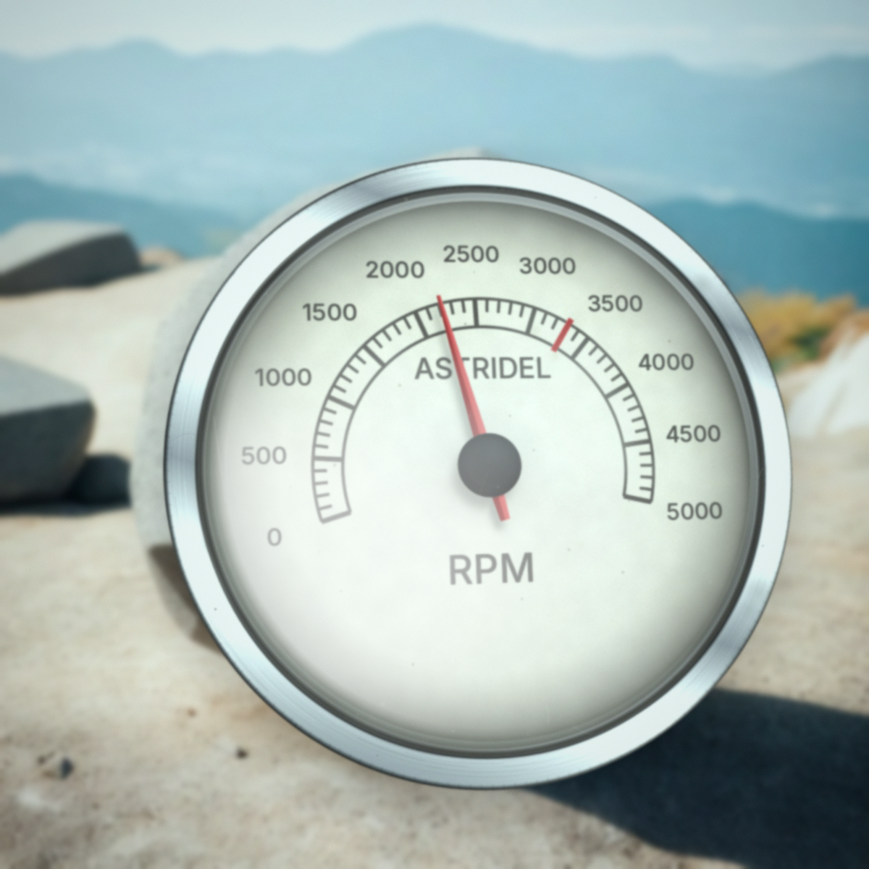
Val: 2200 rpm
